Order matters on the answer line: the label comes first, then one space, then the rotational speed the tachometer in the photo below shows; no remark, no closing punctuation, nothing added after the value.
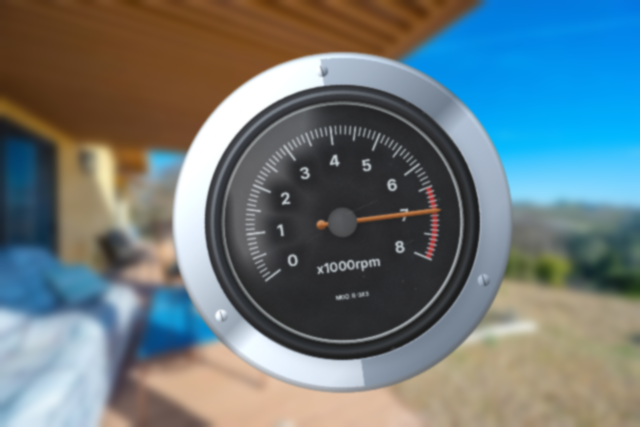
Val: 7000 rpm
